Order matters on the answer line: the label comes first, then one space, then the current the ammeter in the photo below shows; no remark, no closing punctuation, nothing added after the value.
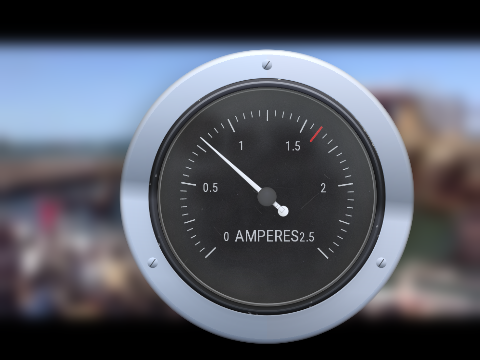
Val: 0.8 A
